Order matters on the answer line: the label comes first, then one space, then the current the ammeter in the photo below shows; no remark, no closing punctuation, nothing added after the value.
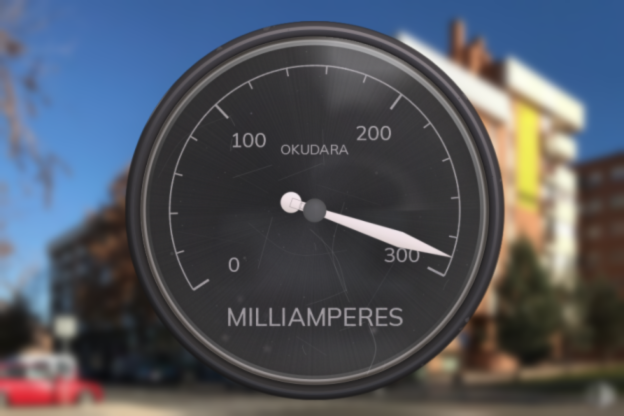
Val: 290 mA
